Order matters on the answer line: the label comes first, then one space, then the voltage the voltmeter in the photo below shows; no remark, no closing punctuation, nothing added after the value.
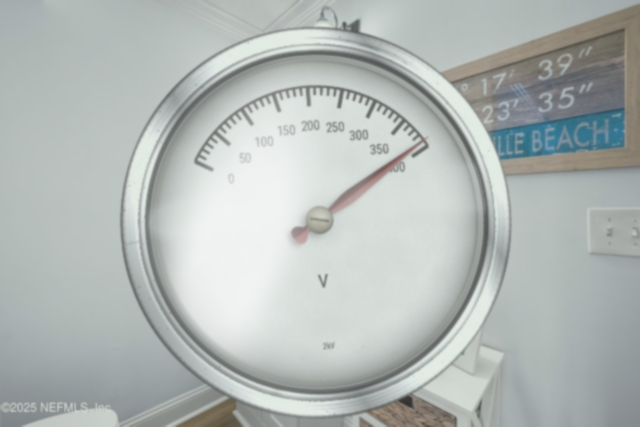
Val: 390 V
